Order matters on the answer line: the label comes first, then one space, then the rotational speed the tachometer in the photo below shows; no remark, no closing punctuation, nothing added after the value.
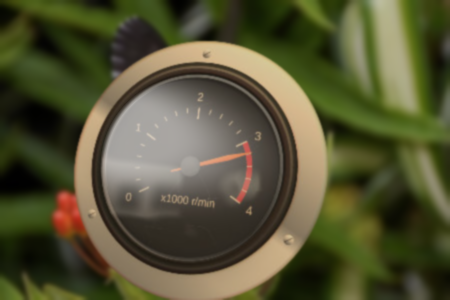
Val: 3200 rpm
